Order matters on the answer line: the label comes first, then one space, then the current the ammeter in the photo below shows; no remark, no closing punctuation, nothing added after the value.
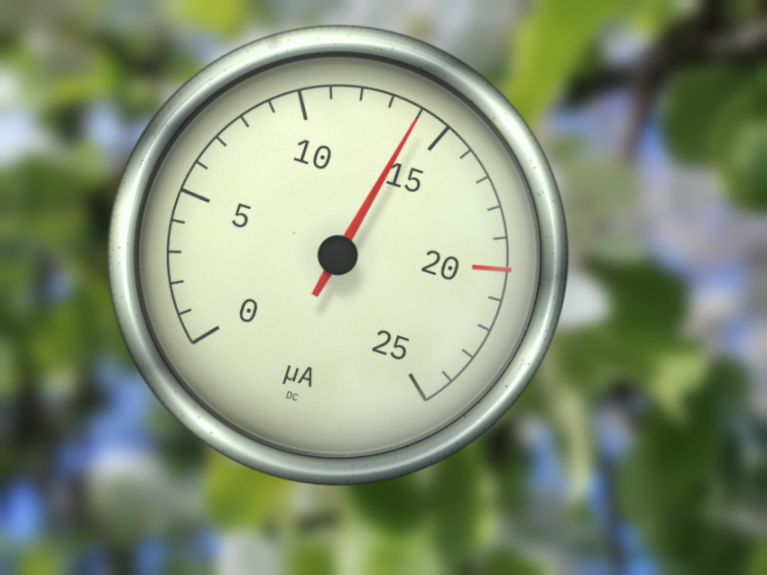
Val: 14 µA
